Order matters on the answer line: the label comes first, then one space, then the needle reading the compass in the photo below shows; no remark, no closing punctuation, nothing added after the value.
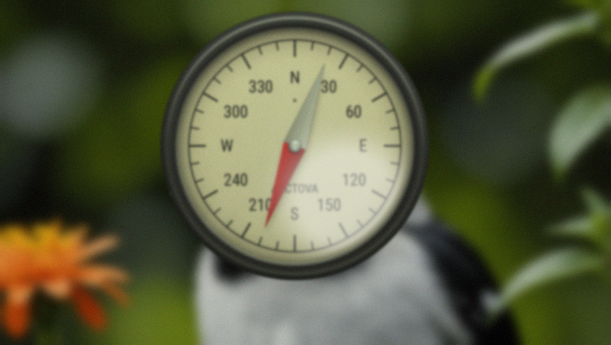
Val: 200 °
